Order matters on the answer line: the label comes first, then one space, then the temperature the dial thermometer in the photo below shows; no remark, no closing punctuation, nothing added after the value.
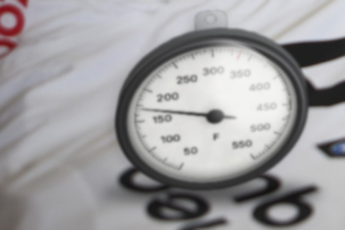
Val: 175 °F
